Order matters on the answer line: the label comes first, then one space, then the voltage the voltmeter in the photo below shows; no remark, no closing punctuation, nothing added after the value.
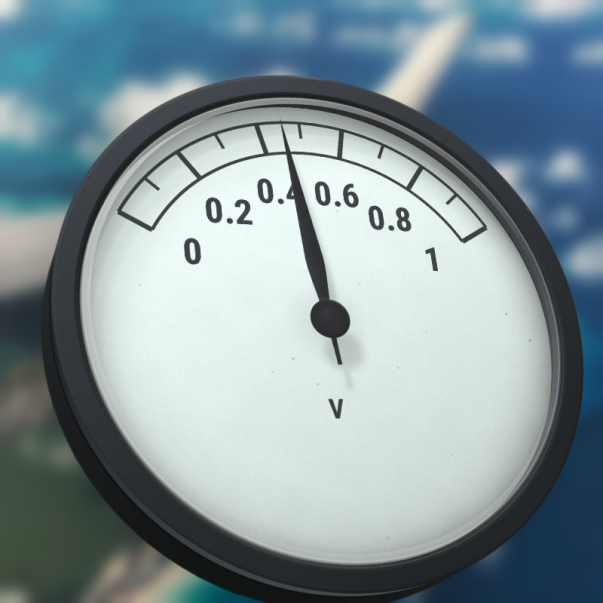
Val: 0.45 V
